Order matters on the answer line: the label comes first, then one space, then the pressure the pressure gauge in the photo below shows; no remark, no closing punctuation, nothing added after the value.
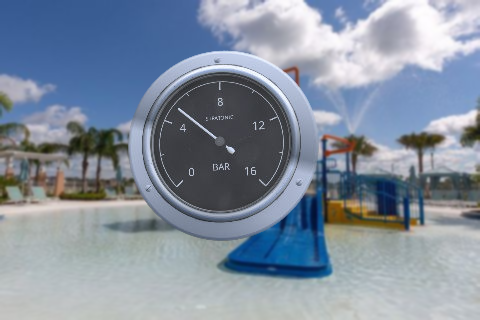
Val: 5 bar
